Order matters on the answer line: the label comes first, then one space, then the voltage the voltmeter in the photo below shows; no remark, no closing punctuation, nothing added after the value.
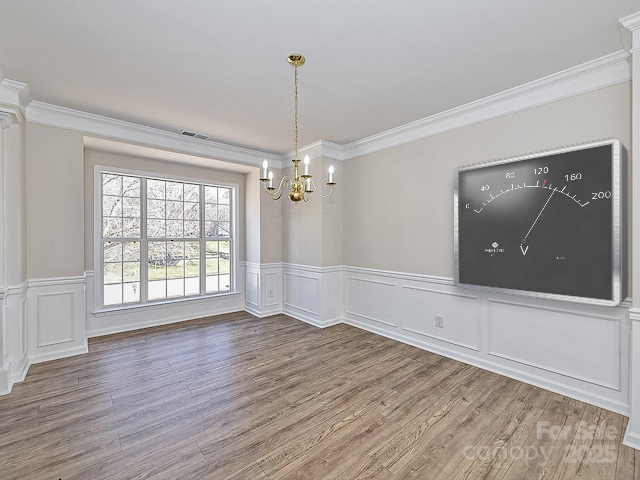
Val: 150 V
